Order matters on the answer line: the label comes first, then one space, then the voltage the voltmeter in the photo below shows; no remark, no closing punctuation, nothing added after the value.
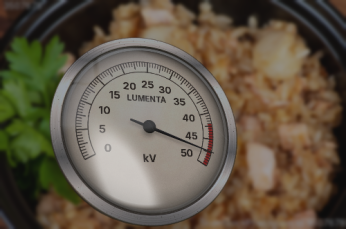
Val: 47.5 kV
